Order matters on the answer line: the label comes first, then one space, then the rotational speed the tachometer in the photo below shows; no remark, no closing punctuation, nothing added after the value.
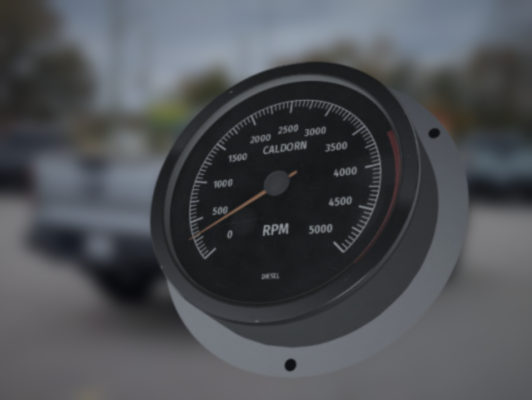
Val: 250 rpm
